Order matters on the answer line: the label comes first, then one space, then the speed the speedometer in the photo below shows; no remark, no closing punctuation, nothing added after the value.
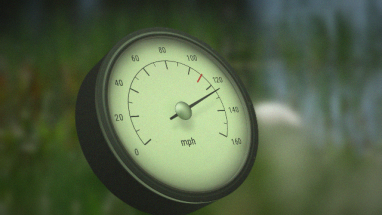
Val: 125 mph
